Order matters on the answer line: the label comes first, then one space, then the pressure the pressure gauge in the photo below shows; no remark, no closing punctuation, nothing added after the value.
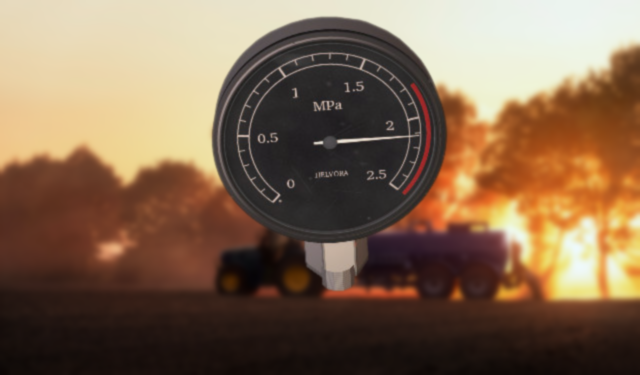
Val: 2.1 MPa
